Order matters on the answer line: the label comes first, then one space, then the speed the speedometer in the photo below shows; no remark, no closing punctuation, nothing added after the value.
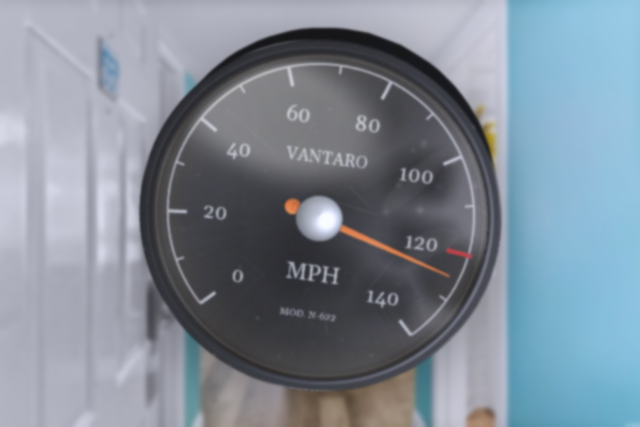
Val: 125 mph
